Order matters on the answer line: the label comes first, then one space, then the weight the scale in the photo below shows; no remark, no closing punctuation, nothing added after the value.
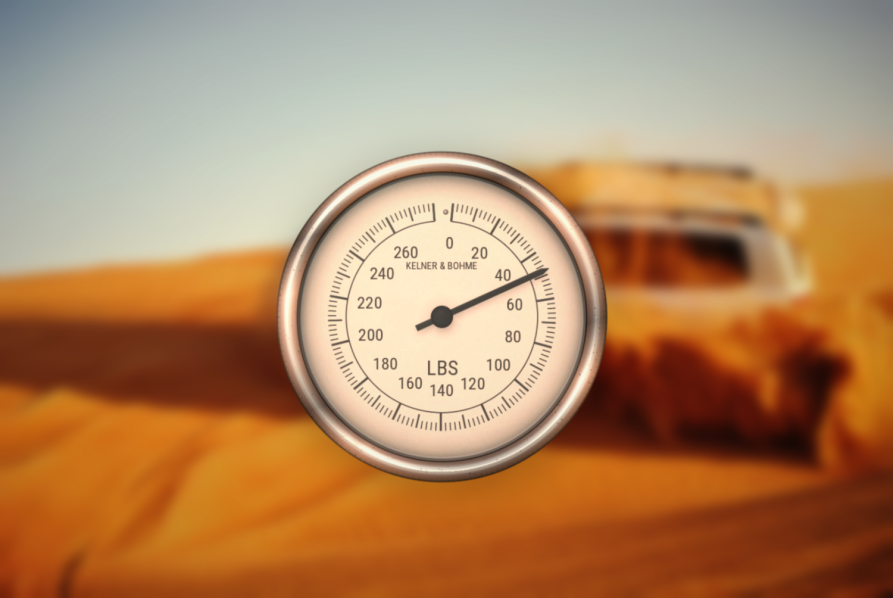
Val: 48 lb
